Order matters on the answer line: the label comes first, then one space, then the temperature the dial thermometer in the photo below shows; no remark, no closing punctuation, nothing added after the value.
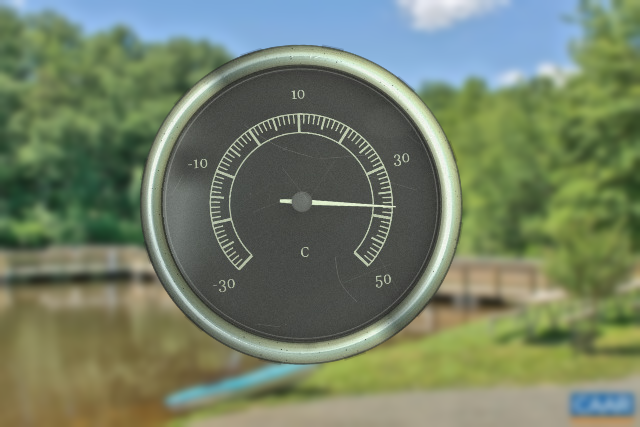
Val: 38 °C
